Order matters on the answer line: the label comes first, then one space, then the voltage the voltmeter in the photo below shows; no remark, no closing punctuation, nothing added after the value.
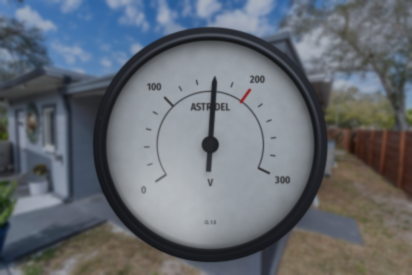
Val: 160 V
